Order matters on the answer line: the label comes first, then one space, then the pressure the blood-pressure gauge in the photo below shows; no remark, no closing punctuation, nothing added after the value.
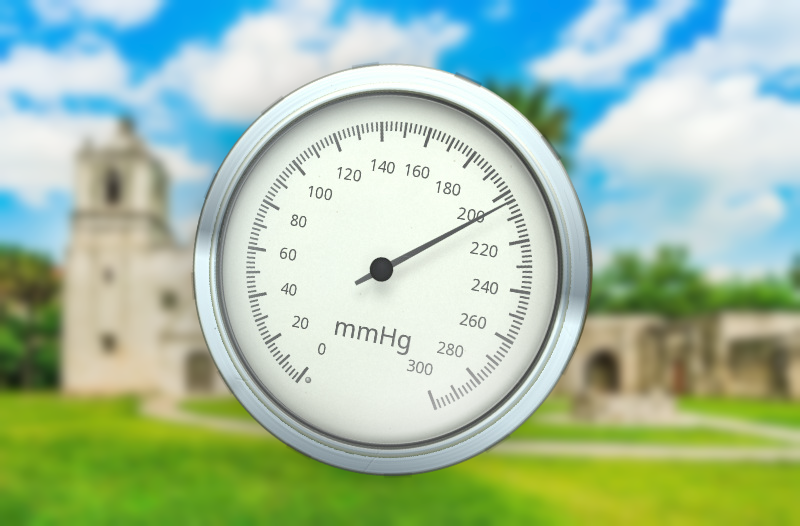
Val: 204 mmHg
